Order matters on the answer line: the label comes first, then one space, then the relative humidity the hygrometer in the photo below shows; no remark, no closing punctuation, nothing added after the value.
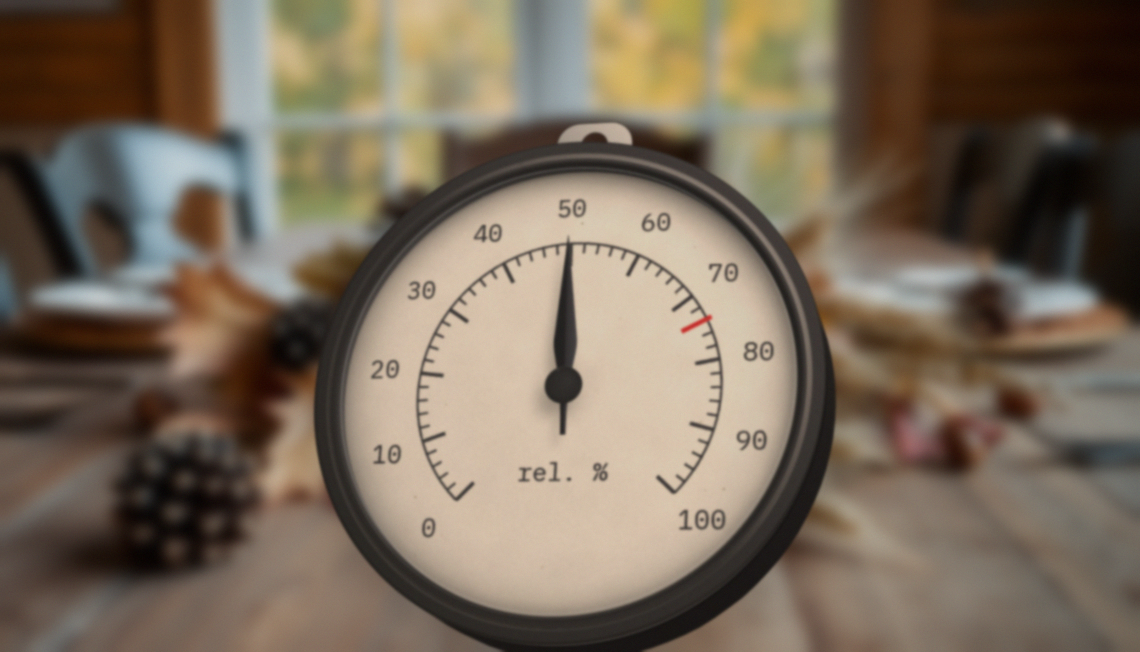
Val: 50 %
